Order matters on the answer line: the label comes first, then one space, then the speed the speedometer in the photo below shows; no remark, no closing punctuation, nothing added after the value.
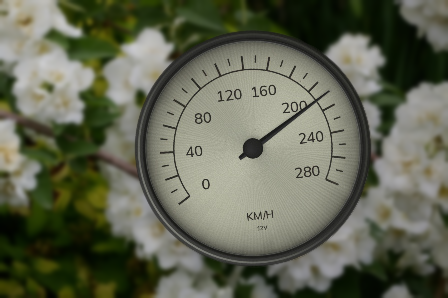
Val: 210 km/h
